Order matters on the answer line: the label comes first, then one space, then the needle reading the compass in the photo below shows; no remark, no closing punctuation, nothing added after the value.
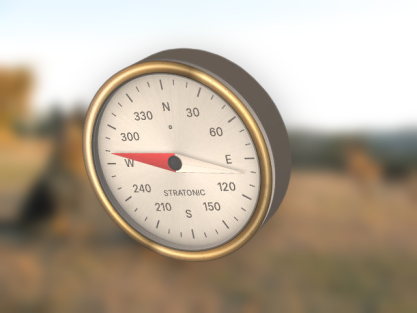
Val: 280 °
